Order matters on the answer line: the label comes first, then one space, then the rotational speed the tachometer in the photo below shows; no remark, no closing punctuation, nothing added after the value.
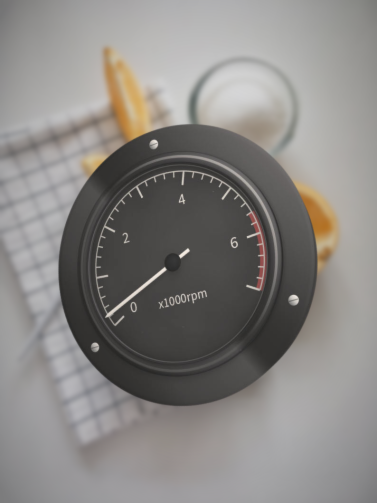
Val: 200 rpm
